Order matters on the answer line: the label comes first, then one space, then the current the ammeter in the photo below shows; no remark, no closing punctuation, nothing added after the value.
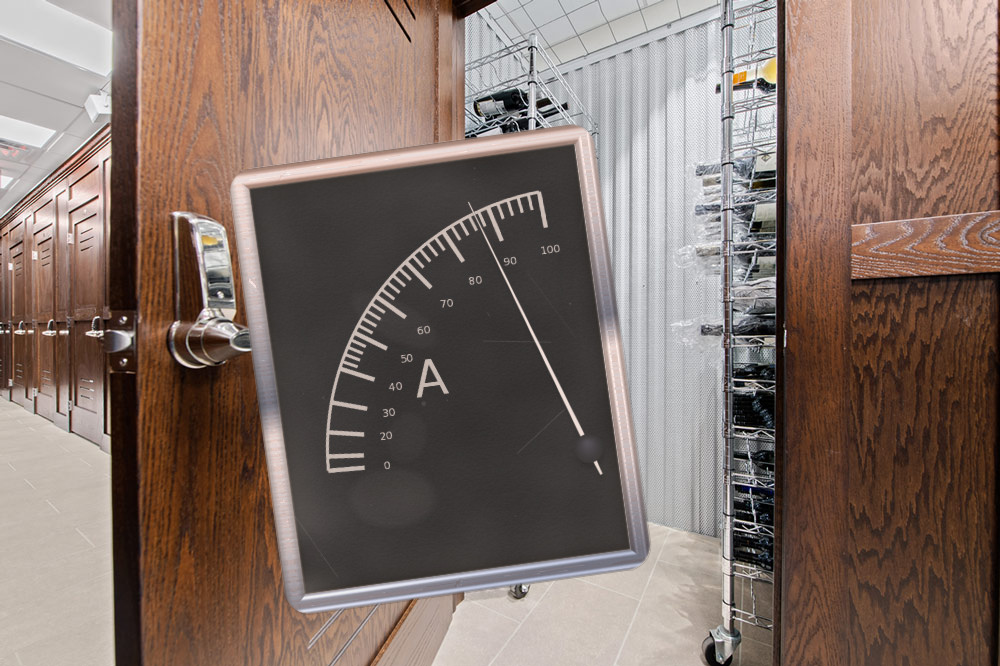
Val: 87 A
